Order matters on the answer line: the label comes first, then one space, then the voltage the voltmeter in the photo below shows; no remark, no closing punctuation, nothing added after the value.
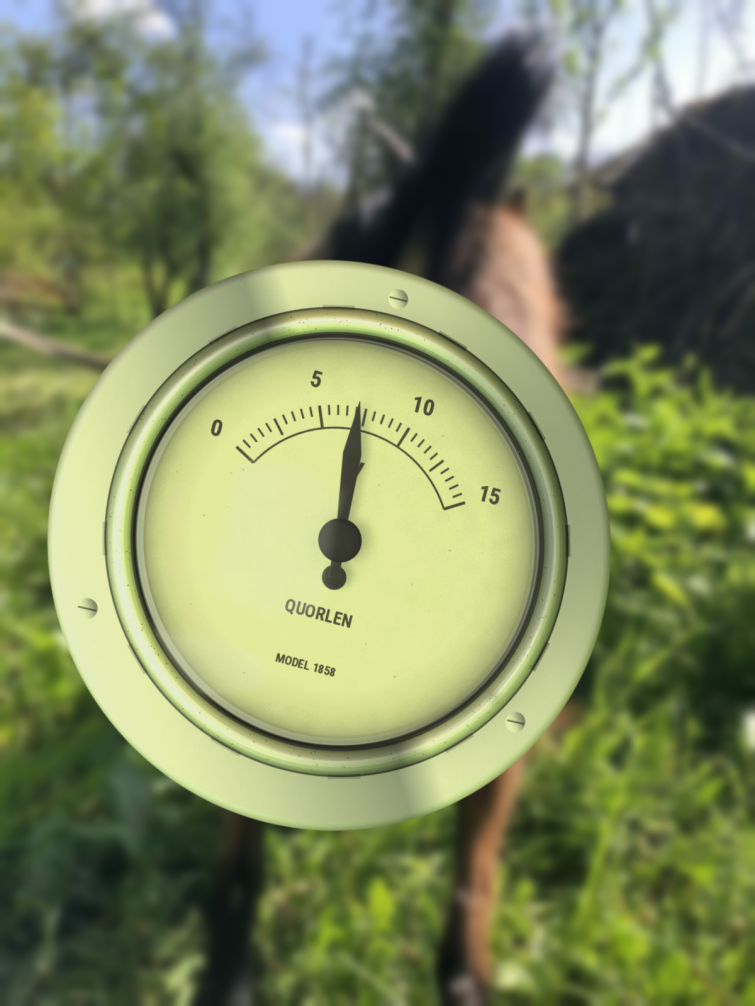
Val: 7 V
